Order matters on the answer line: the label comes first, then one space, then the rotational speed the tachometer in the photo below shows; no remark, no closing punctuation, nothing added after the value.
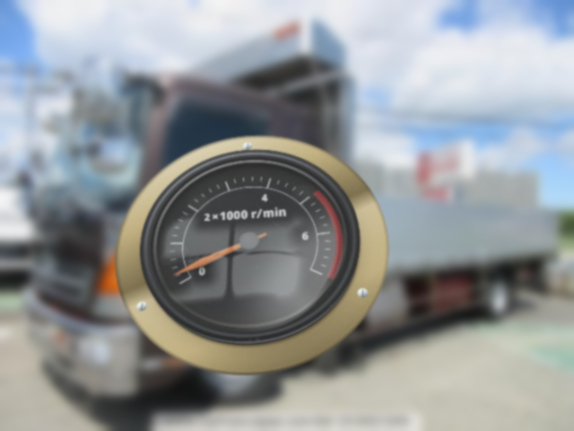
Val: 200 rpm
